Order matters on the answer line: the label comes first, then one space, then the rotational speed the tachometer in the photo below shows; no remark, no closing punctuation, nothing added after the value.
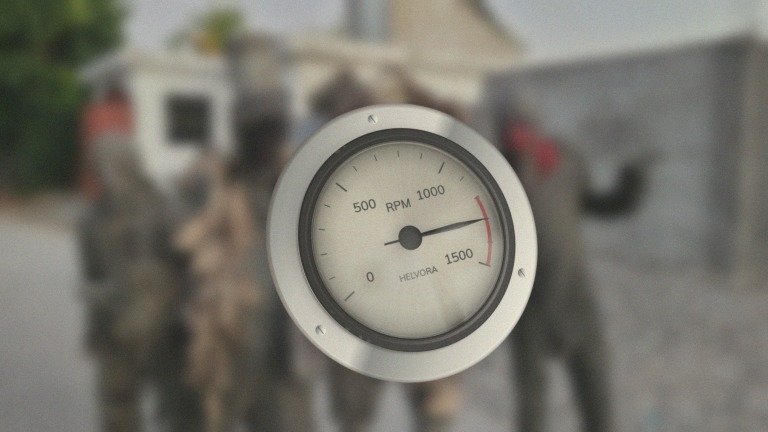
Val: 1300 rpm
